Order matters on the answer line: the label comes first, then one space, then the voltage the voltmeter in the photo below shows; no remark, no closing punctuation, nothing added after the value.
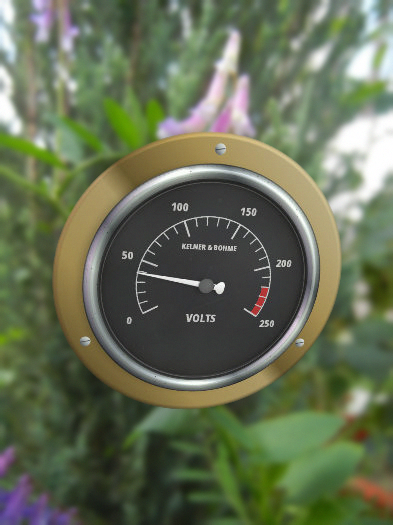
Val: 40 V
